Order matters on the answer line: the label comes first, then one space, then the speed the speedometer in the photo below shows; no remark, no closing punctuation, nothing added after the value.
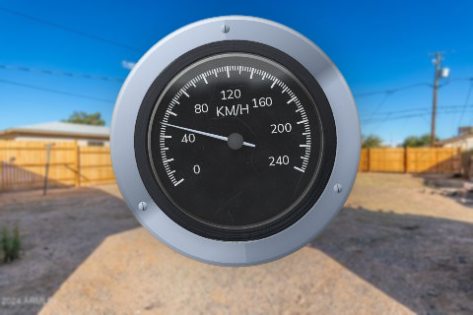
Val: 50 km/h
